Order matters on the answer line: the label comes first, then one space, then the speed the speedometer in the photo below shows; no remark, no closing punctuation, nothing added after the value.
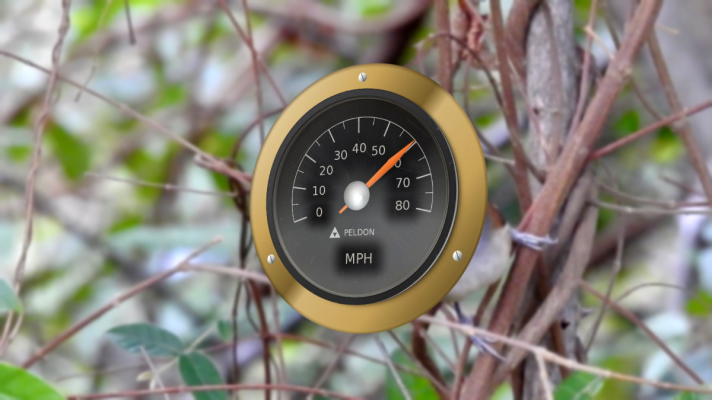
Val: 60 mph
